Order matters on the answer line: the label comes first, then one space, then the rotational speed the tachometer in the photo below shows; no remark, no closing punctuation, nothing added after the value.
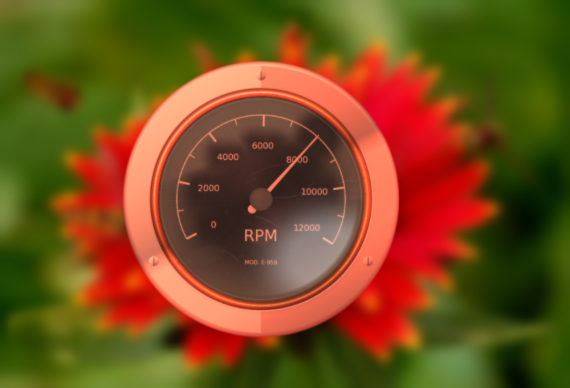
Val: 8000 rpm
